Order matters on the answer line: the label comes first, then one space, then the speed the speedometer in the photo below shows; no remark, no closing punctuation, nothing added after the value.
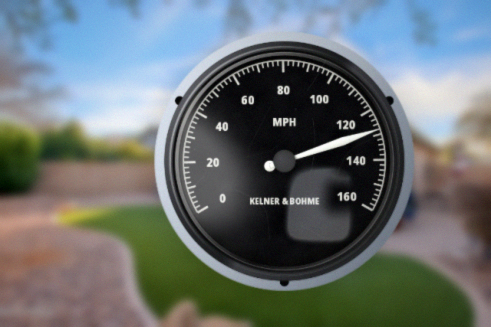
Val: 128 mph
